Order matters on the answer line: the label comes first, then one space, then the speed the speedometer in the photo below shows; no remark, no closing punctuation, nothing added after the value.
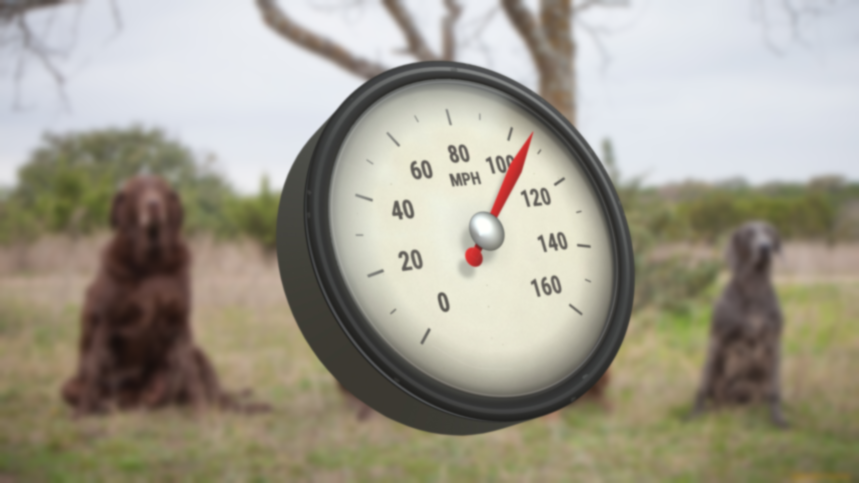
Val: 105 mph
